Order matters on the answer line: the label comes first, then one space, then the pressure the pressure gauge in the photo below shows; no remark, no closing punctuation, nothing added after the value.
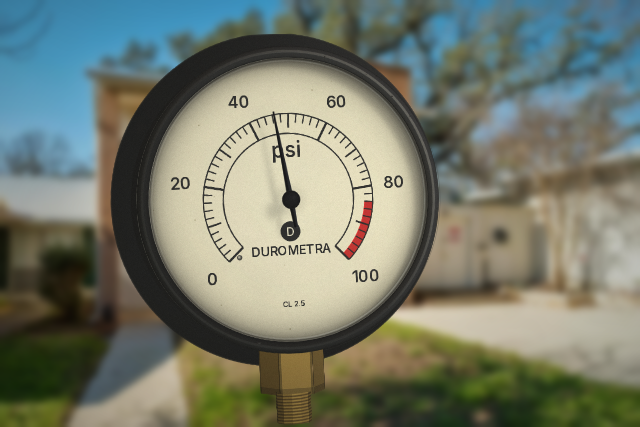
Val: 46 psi
